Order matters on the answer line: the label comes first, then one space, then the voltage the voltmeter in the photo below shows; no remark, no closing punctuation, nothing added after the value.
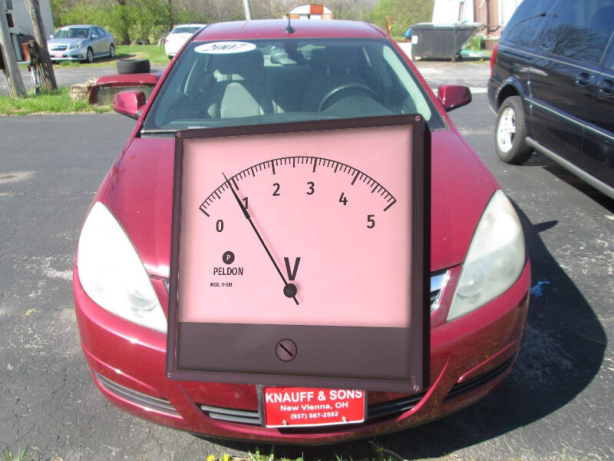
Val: 0.9 V
